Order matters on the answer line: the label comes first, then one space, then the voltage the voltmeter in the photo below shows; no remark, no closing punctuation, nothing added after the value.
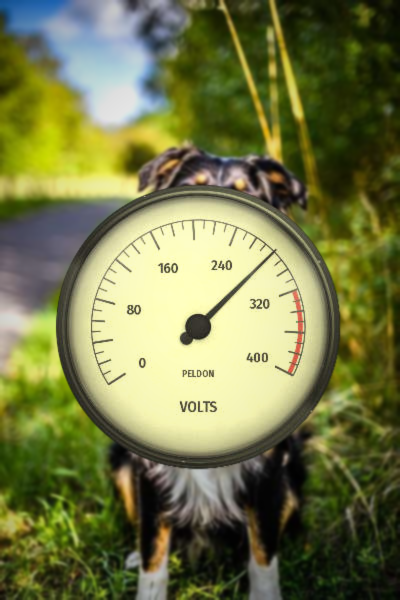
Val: 280 V
